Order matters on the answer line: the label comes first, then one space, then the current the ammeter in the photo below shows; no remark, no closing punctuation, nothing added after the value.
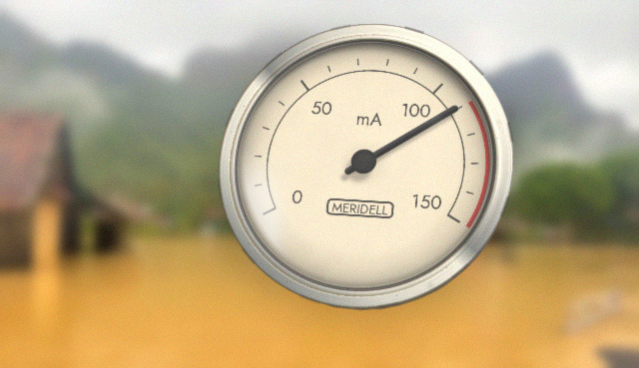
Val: 110 mA
